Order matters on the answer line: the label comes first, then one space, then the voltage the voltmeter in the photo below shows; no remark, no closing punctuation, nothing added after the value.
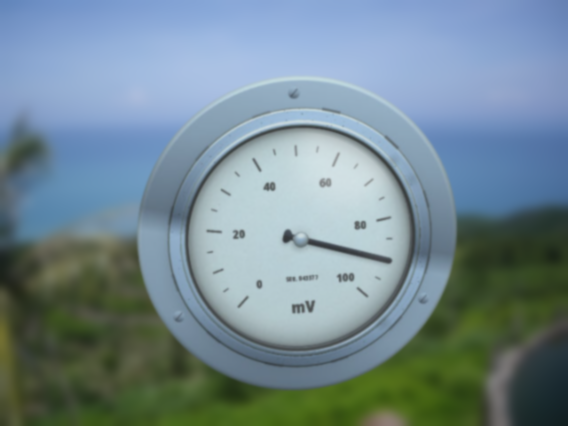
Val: 90 mV
